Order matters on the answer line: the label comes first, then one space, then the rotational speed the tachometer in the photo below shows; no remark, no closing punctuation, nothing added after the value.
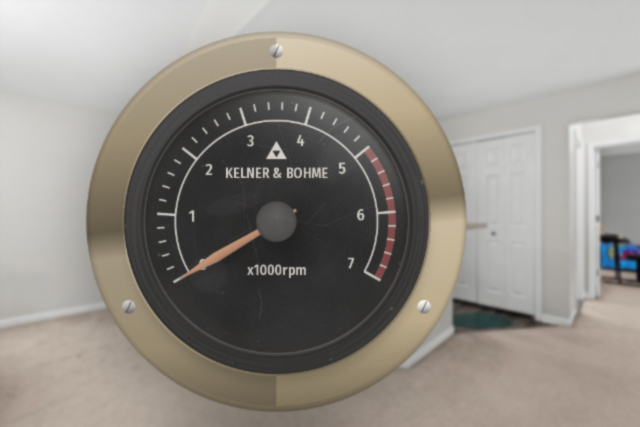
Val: 0 rpm
